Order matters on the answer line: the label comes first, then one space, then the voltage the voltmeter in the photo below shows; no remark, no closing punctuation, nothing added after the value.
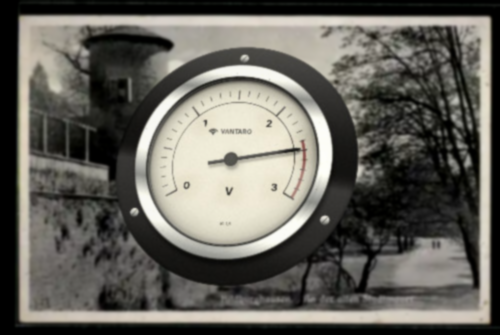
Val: 2.5 V
